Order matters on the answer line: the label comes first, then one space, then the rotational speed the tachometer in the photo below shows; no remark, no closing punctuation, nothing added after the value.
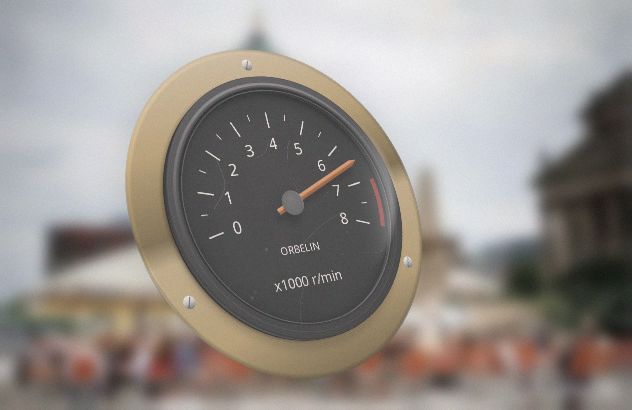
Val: 6500 rpm
